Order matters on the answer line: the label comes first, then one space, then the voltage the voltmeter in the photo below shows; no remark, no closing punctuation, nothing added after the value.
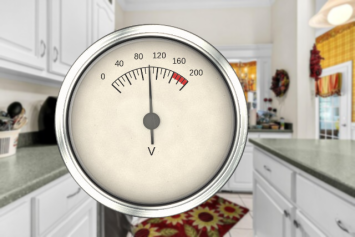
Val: 100 V
